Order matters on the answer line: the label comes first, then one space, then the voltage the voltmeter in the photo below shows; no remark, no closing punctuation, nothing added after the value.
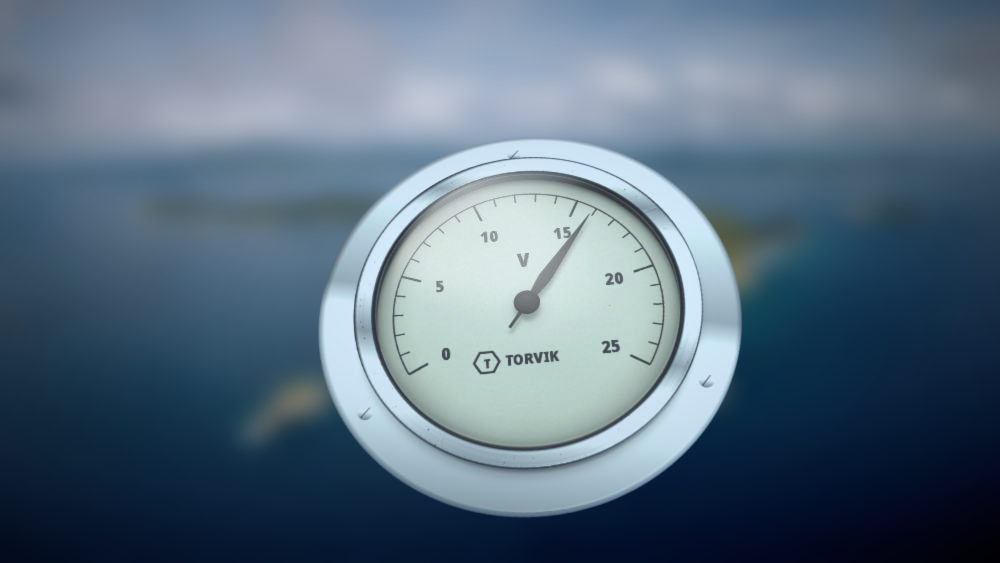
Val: 16 V
